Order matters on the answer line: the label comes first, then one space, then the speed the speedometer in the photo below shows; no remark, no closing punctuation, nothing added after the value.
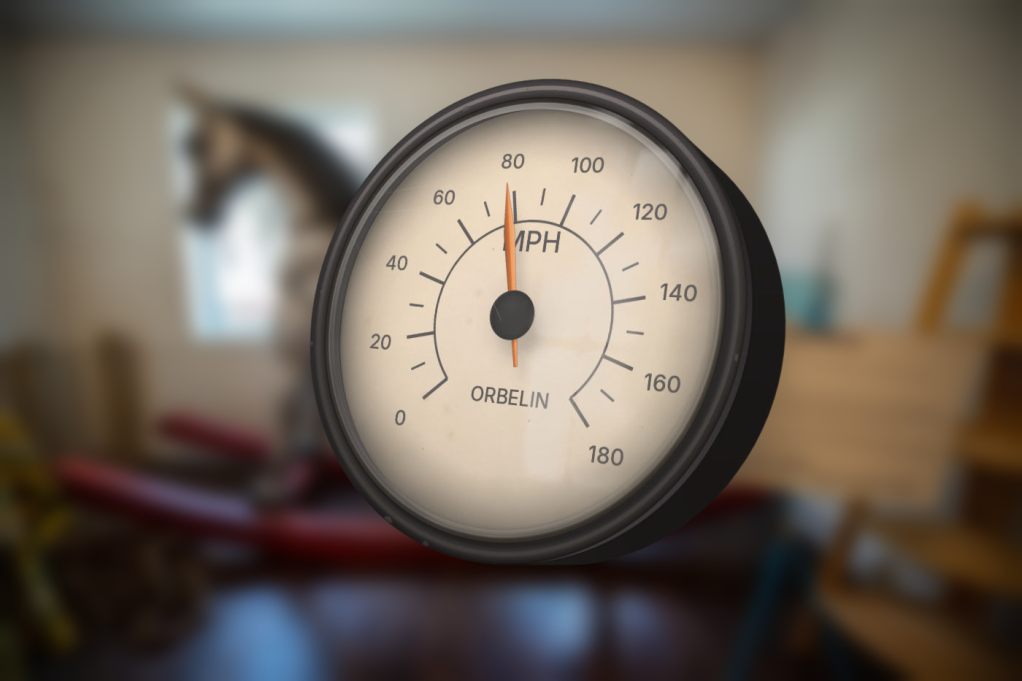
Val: 80 mph
